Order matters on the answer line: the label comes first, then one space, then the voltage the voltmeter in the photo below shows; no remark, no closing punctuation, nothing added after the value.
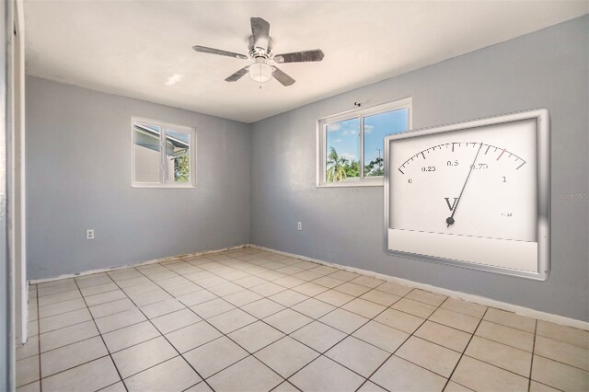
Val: 0.7 V
